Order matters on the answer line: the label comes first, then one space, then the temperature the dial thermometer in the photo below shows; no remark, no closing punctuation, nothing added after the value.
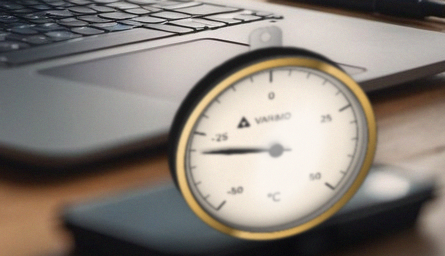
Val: -30 °C
